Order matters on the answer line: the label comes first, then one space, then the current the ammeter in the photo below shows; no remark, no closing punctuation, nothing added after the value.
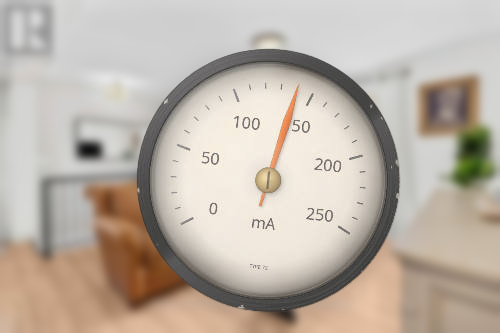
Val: 140 mA
